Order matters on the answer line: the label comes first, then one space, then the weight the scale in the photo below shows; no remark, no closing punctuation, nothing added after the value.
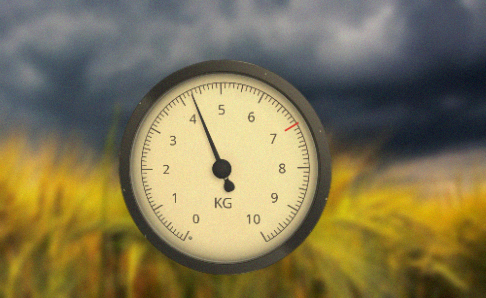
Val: 4.3 kg
